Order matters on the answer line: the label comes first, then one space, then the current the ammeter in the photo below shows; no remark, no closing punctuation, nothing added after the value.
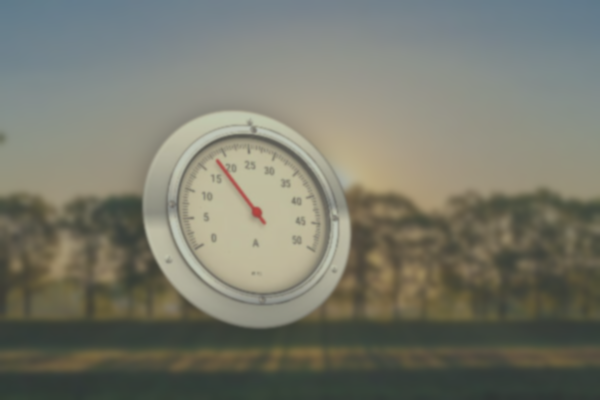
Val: 17.5 A
